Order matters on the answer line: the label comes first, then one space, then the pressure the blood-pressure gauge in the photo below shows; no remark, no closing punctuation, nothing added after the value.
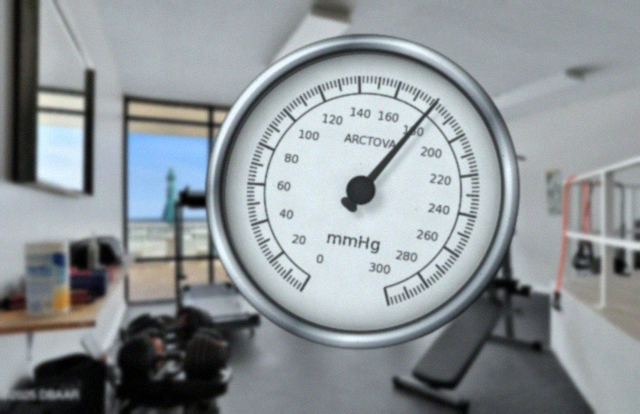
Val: 180 mmHg
